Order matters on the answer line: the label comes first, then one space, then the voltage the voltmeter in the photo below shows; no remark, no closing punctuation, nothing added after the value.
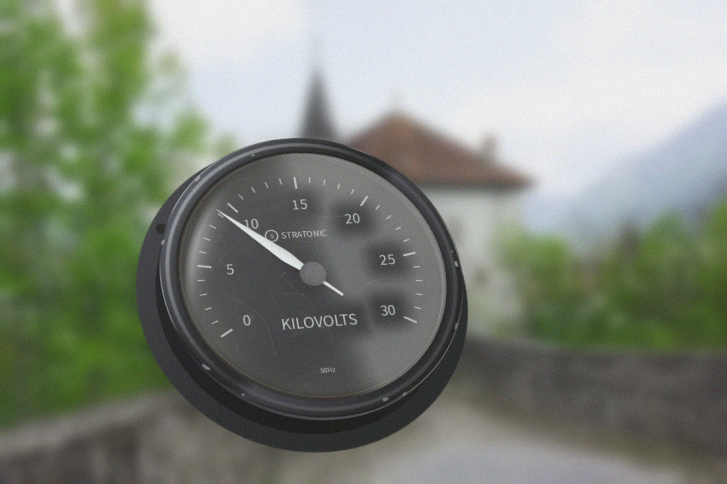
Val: 9 kV
